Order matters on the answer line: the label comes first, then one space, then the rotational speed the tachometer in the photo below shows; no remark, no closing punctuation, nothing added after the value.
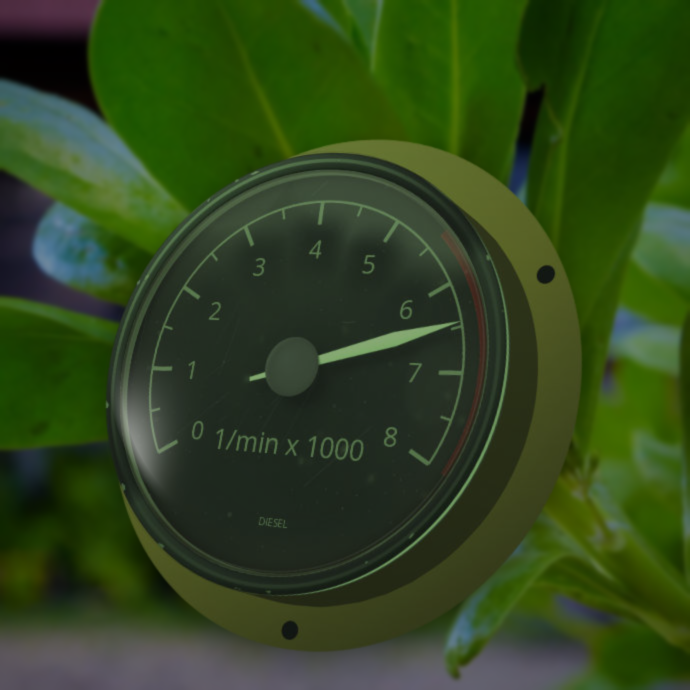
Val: 6500 rpm
